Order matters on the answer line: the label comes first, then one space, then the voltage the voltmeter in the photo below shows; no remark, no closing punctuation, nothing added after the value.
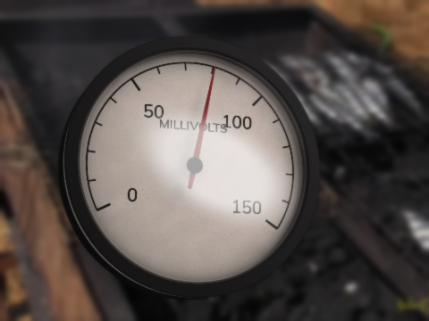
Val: 80 mV
